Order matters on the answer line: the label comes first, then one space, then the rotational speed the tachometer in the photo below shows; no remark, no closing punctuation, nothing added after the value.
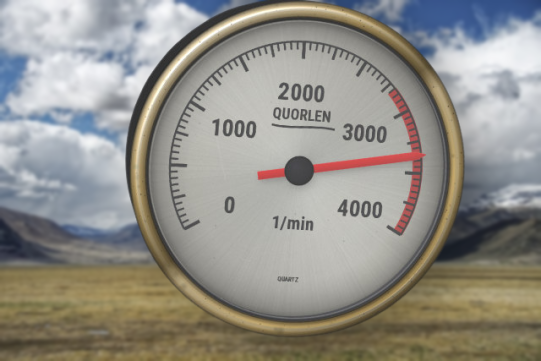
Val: 3350 rpm
